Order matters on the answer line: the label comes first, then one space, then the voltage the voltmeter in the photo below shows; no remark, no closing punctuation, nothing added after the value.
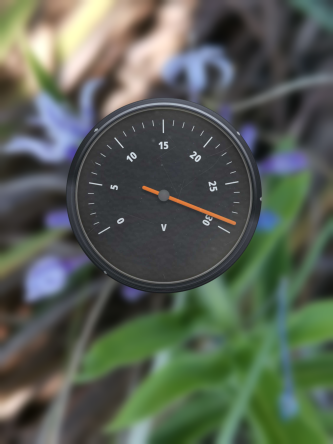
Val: 29 V
